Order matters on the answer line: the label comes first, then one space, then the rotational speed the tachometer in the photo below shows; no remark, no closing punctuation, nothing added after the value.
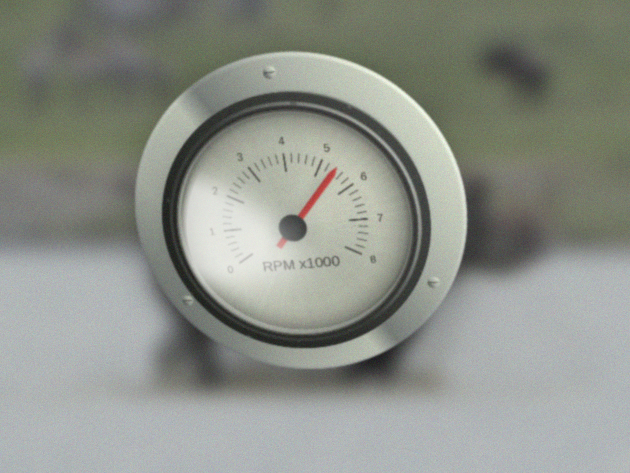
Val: 5400 rpm
